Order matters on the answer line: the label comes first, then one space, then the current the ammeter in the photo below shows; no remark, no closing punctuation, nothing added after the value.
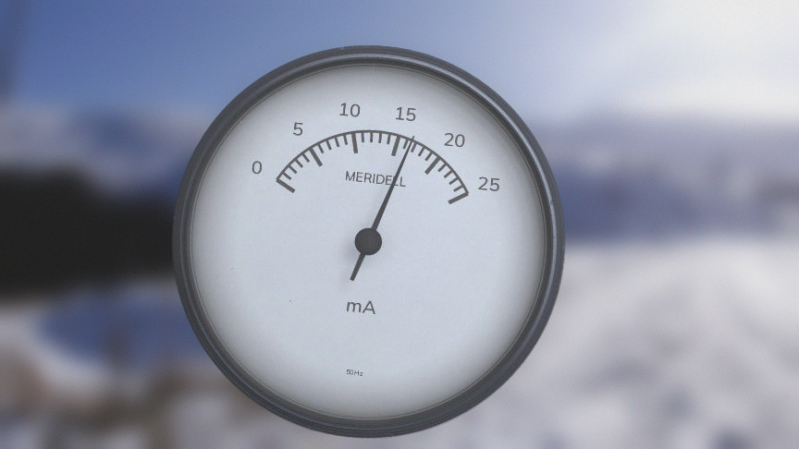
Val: 16.5 mA
